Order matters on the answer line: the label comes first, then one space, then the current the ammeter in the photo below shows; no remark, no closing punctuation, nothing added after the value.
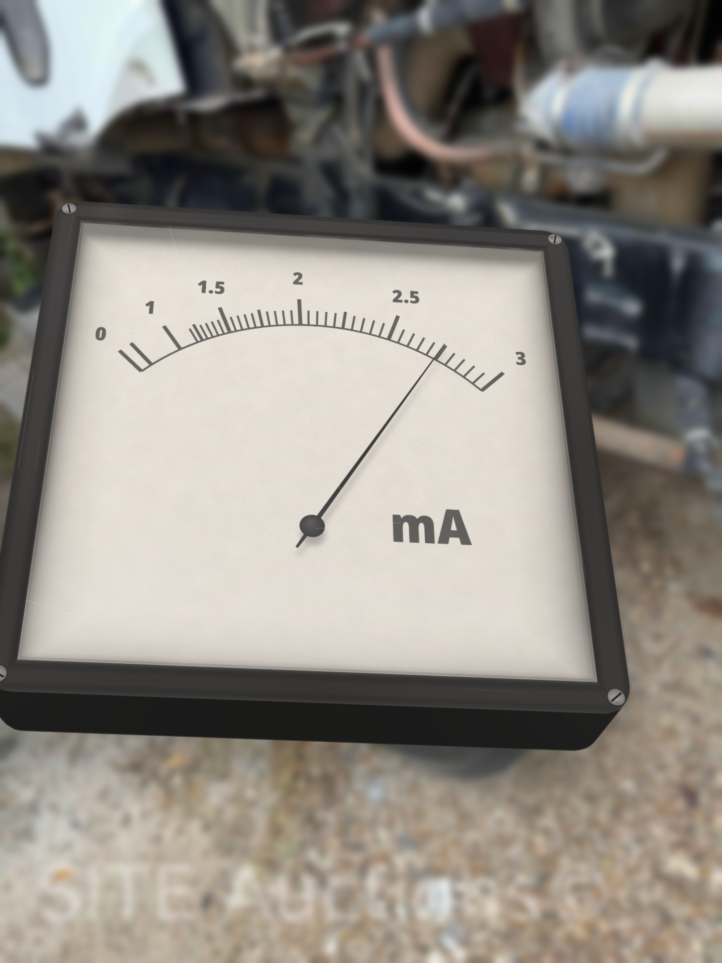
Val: 2.75 mA
